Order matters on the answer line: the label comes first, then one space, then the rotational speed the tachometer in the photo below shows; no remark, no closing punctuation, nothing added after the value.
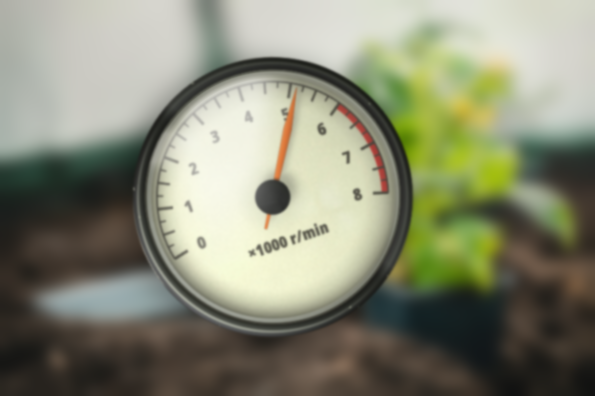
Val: 5125 rpm
